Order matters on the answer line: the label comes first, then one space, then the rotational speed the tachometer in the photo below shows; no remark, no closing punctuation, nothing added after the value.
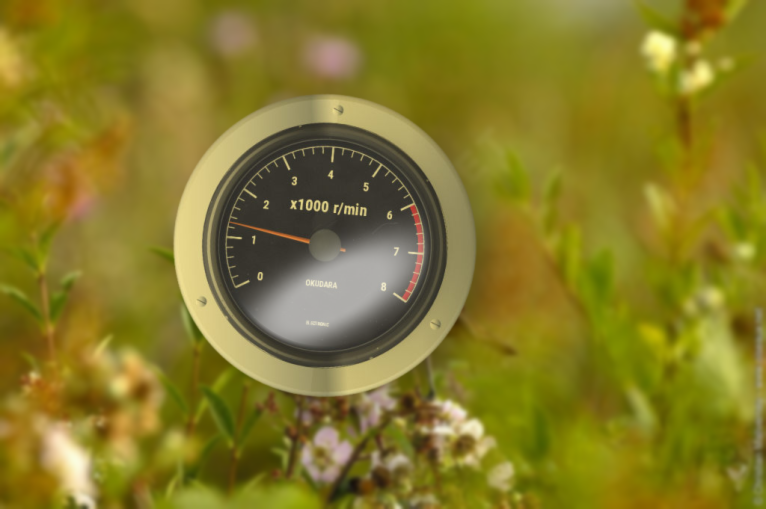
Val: 1300 rpm
